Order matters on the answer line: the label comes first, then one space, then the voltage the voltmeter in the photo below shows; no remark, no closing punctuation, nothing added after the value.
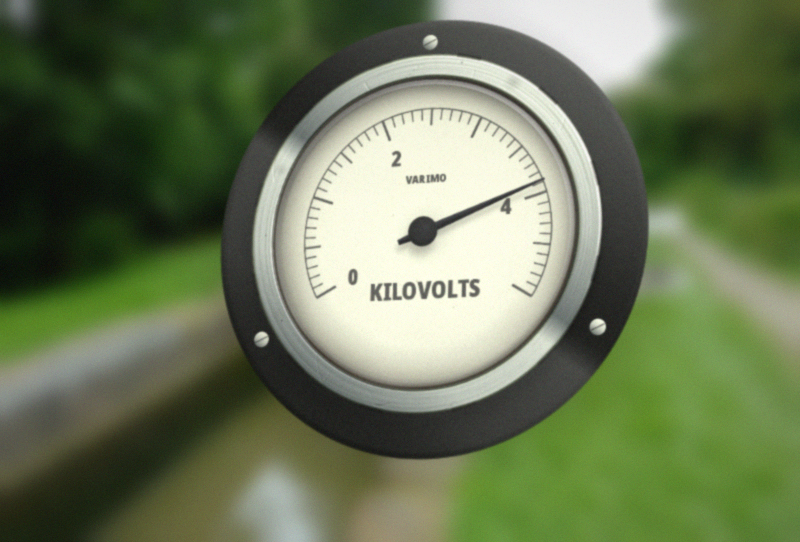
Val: 3.9 kV
